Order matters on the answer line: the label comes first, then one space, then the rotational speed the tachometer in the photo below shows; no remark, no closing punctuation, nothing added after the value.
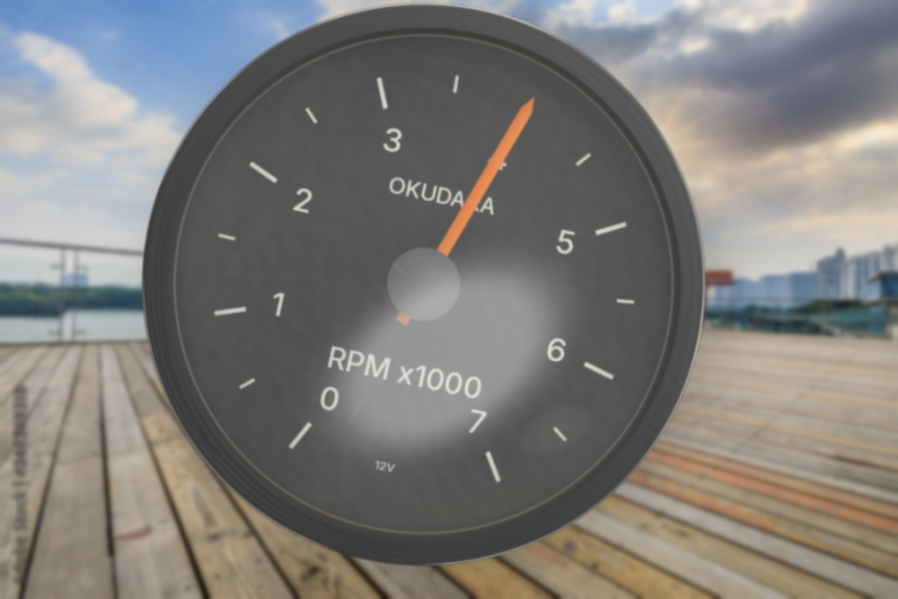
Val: 4000 rpm
